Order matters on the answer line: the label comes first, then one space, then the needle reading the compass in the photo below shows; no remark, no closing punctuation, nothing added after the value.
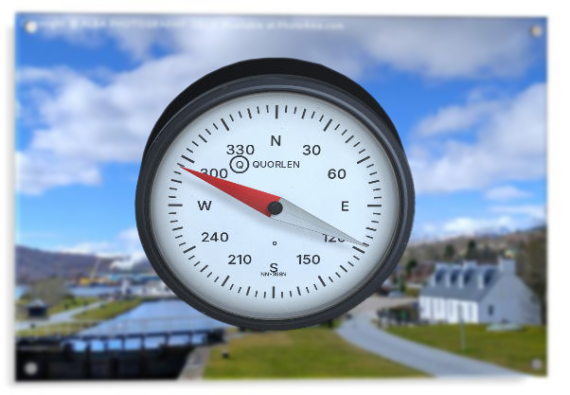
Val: 295 °
